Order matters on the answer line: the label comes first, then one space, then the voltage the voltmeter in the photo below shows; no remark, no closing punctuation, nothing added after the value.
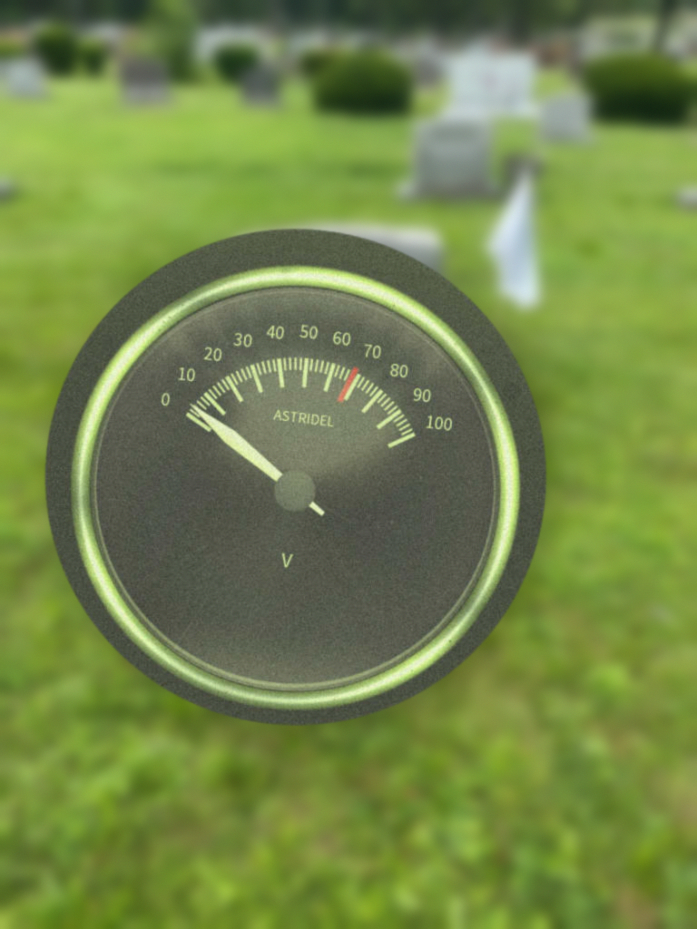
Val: 4 V
